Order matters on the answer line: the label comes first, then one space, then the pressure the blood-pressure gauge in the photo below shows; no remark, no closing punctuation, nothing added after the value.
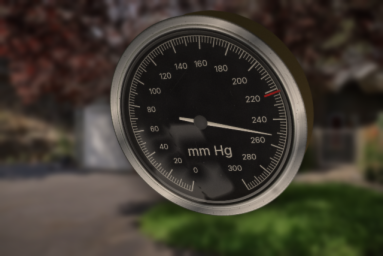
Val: 250 mmHg
